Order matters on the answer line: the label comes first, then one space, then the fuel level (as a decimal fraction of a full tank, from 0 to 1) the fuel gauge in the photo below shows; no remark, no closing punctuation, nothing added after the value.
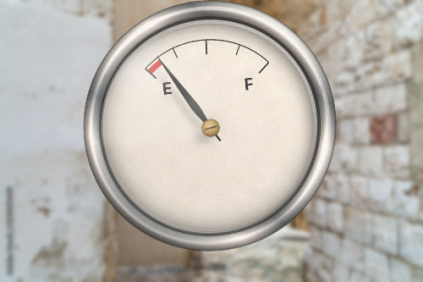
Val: 0.125
